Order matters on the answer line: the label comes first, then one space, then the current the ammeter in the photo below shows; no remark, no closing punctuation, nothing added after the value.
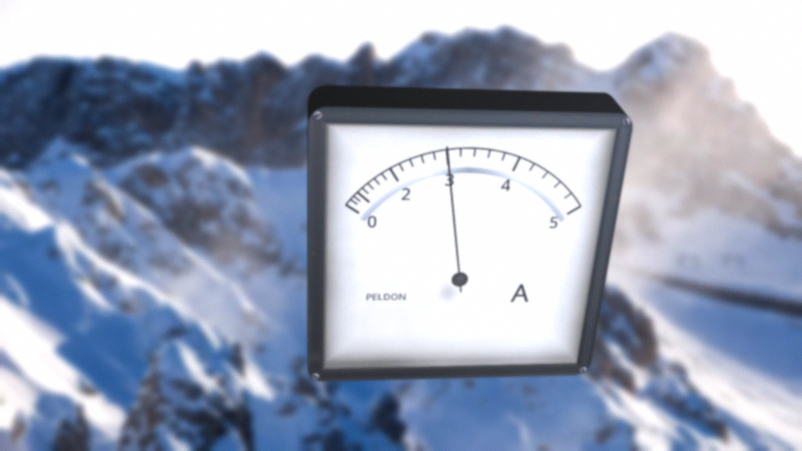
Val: 3 A
